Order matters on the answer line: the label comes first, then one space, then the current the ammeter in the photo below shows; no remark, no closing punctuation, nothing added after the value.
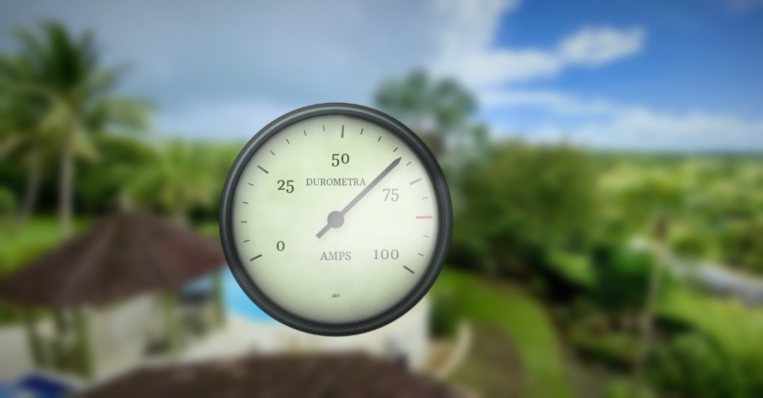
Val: 67.5 A
